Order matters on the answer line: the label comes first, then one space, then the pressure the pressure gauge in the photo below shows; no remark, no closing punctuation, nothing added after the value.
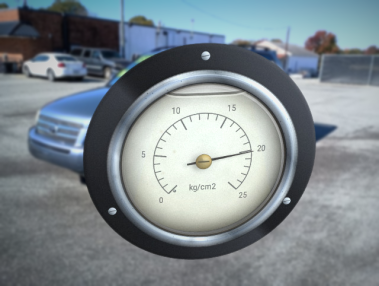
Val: 20 kg/cm²
